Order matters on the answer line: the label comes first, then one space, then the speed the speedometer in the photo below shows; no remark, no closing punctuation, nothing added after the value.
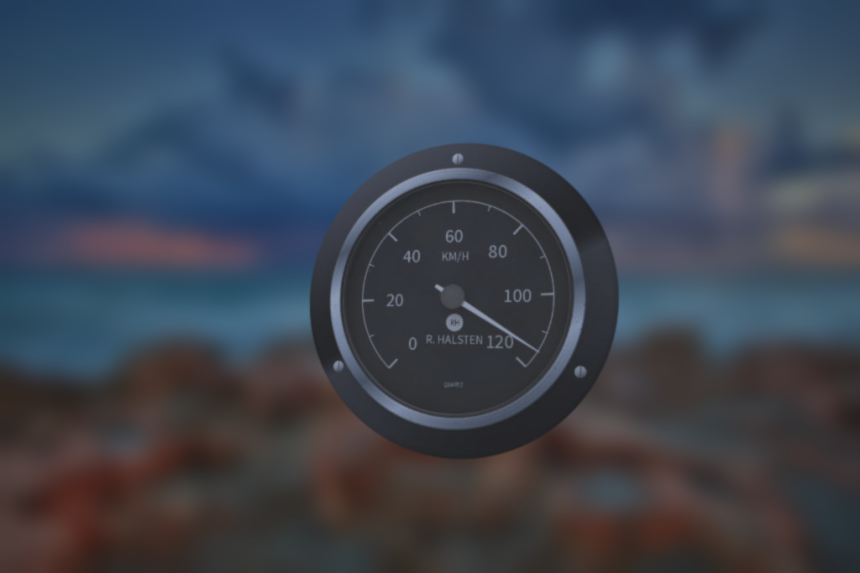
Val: 115 km/h
